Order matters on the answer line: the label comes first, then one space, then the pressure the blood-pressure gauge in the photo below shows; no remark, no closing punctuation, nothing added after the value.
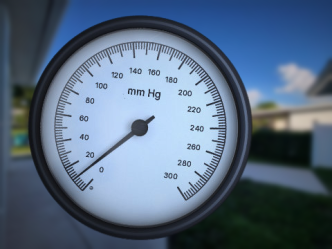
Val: 10 mmHg
